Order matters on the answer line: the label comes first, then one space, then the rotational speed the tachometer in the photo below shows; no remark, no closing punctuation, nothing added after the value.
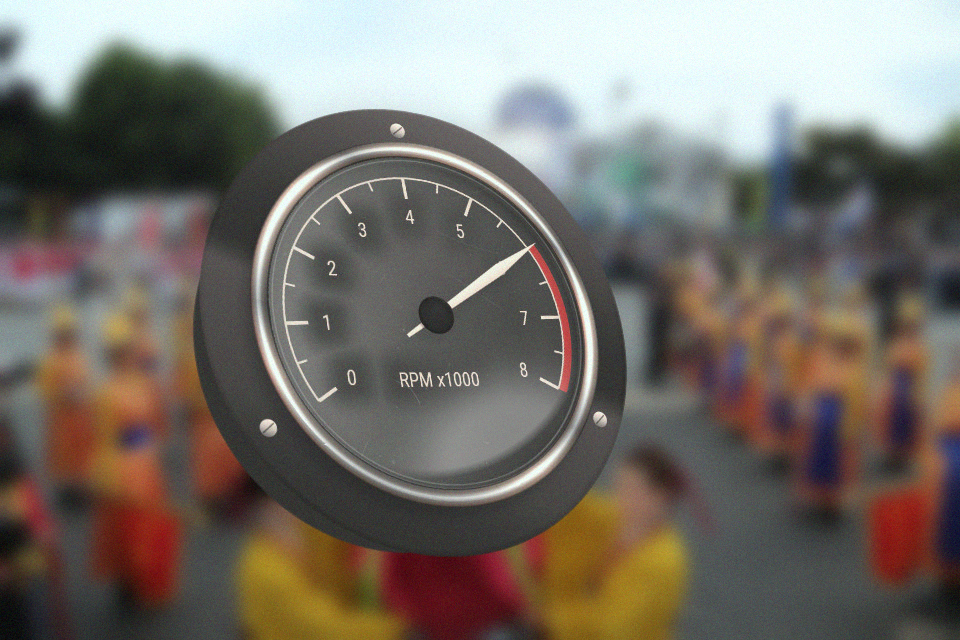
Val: 6000 rpm
